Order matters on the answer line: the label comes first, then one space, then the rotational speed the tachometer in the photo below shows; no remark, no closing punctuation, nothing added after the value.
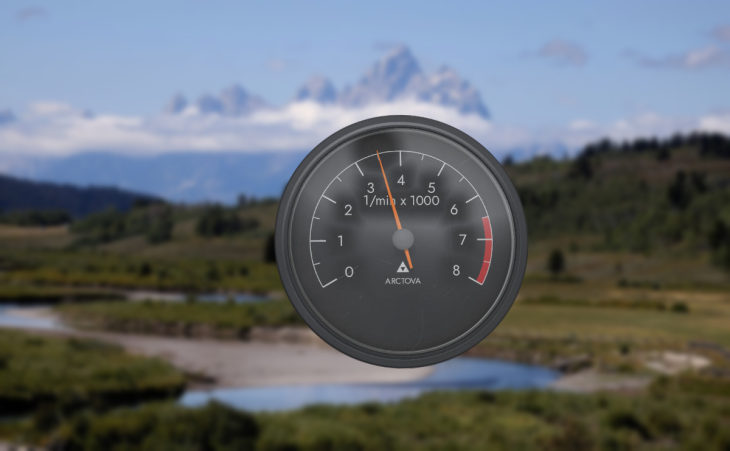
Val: 3500 rpm
